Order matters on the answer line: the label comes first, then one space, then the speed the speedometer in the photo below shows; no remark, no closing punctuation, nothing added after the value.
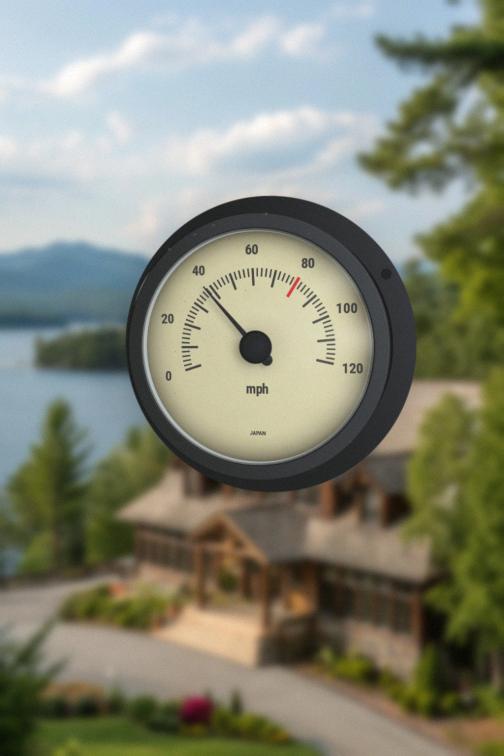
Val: 38 mph
